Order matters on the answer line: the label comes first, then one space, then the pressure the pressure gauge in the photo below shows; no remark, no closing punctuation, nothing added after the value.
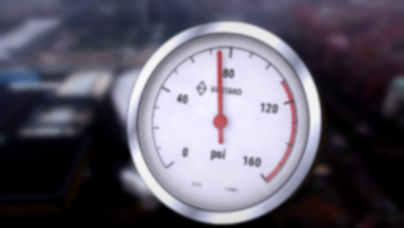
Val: 75 psi
